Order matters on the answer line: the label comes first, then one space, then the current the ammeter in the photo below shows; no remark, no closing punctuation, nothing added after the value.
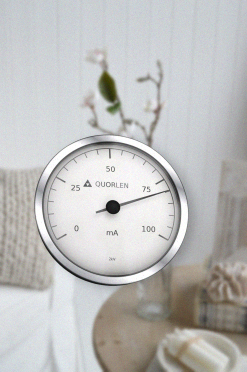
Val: 80 mA
